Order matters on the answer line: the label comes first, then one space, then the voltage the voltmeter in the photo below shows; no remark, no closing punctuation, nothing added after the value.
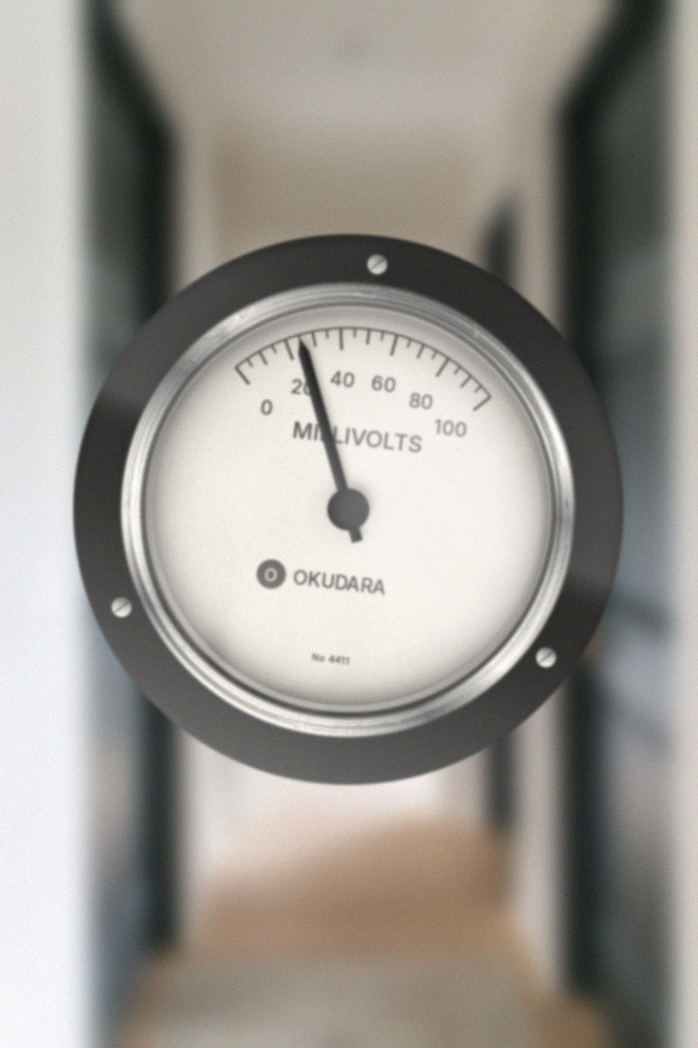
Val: 25 mV
